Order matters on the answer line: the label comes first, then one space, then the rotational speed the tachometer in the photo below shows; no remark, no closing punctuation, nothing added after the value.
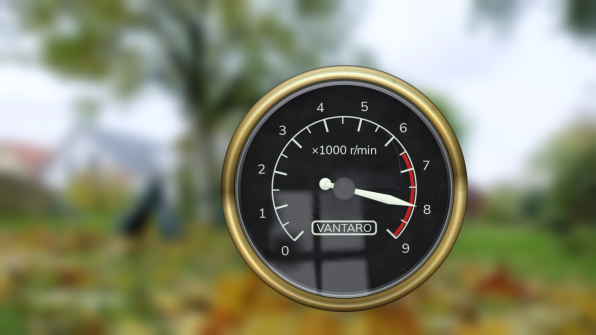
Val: 8000 rpm
